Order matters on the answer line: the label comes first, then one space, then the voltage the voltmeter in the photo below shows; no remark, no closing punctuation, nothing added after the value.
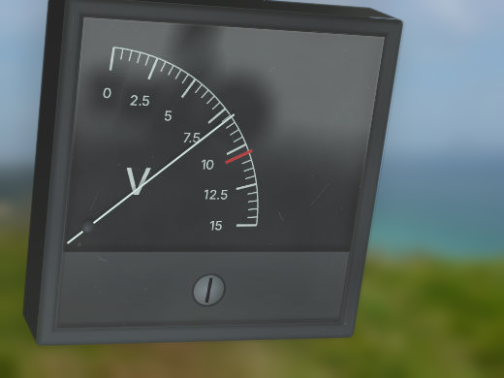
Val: 8 V
